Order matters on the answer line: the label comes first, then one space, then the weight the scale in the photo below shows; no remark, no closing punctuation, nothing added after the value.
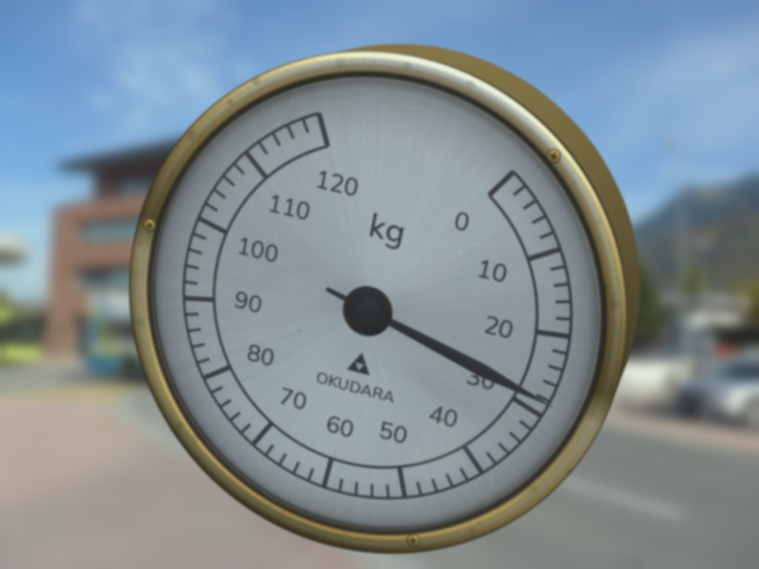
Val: 28 kg
